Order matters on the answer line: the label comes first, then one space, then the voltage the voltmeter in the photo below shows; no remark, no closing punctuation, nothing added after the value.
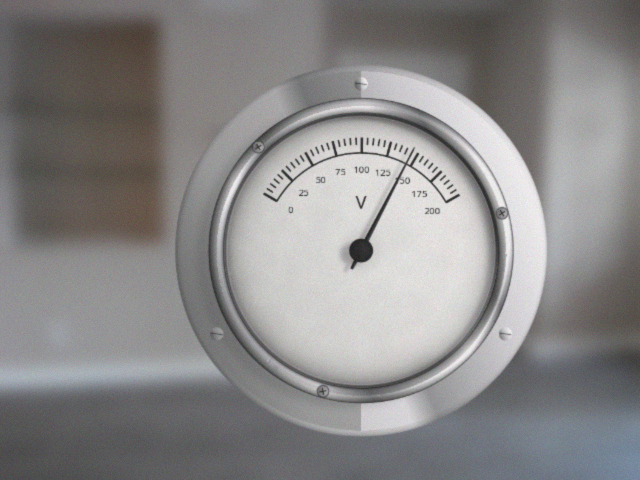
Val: 145 V
